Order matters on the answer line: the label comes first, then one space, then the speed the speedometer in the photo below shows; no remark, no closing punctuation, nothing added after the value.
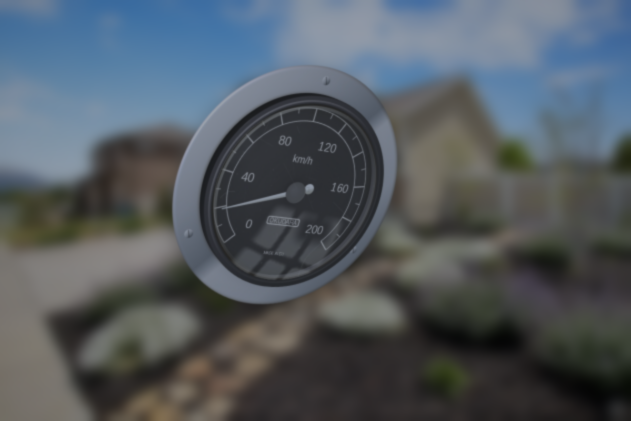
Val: 20 km/h
